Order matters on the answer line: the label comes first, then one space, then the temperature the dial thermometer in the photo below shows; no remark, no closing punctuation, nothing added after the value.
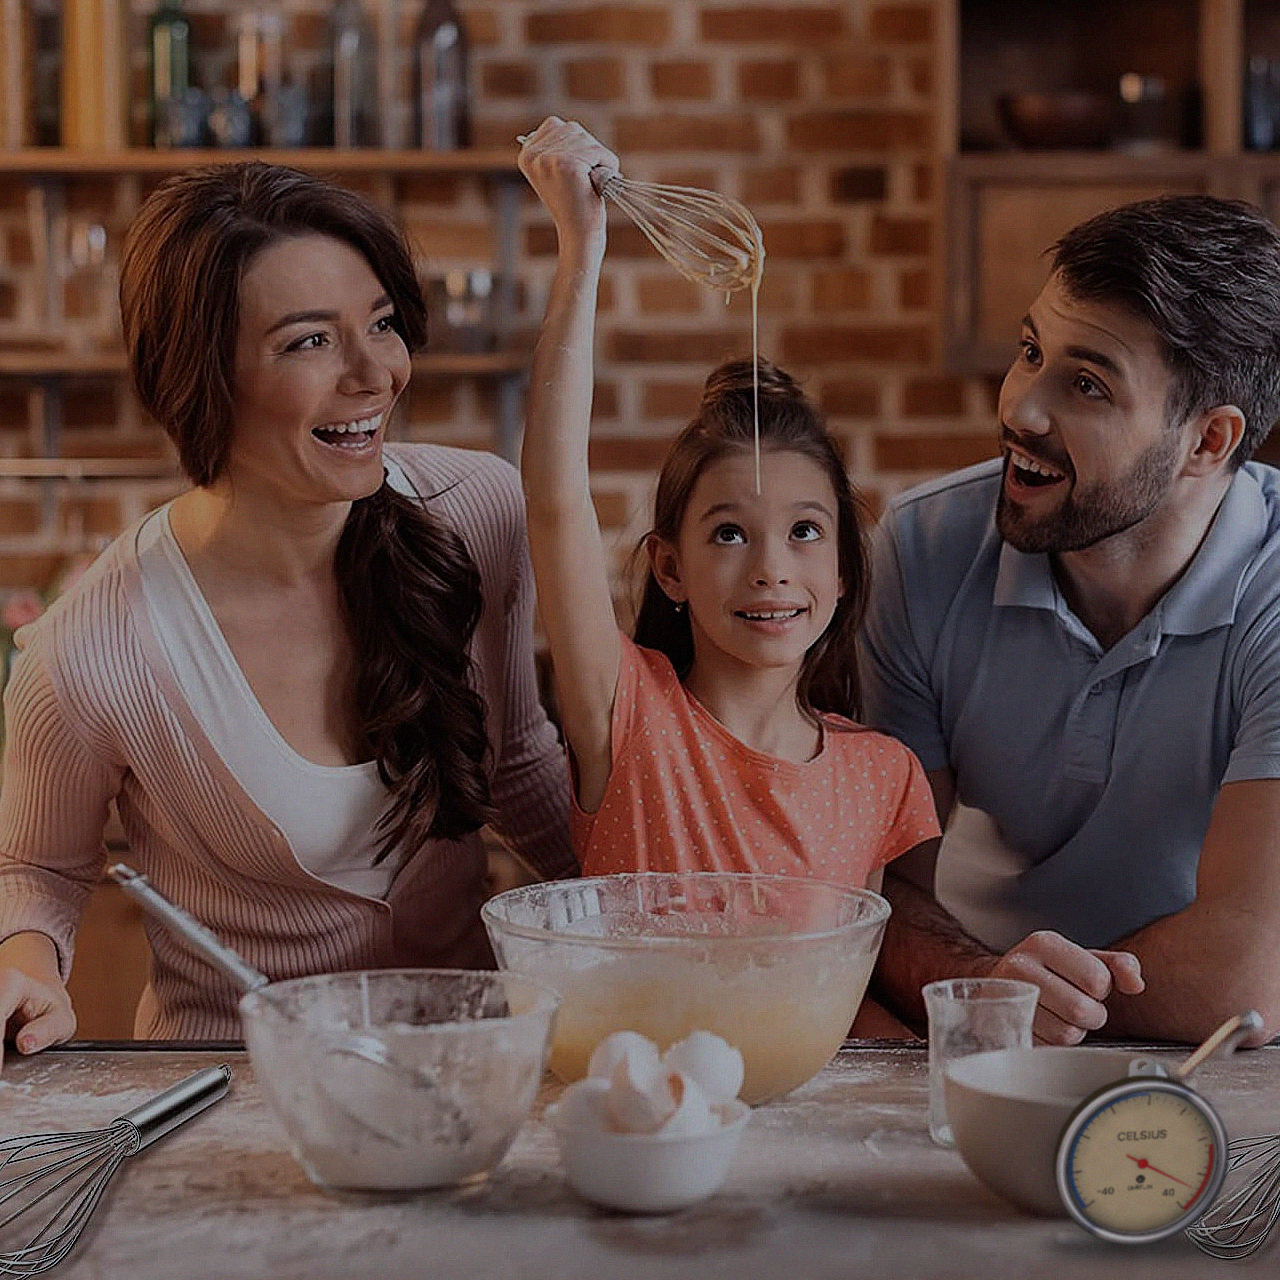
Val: 34 °C
